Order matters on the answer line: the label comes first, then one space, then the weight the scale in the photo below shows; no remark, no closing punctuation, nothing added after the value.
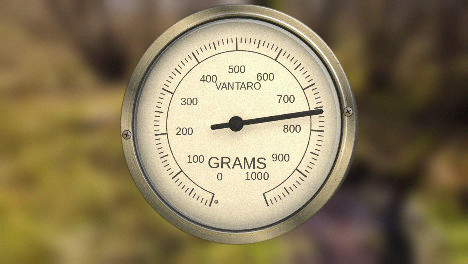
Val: 760 g
